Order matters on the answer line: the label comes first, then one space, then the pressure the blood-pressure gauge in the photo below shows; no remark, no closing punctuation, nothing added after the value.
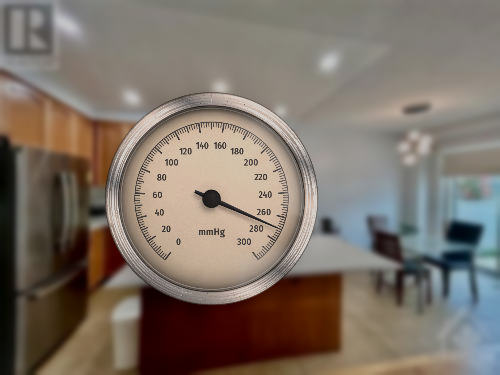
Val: 270 mmHg
